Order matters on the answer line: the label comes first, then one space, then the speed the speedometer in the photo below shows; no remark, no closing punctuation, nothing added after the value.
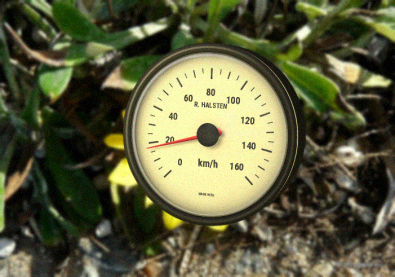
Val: 17.5 km/h
